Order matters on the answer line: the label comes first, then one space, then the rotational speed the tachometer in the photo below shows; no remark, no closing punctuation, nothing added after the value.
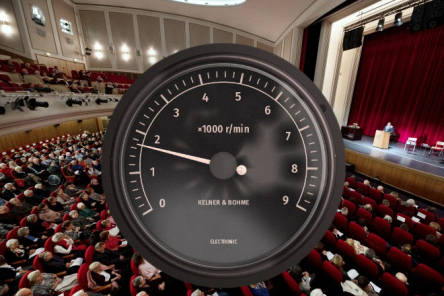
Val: 1700 rpm
